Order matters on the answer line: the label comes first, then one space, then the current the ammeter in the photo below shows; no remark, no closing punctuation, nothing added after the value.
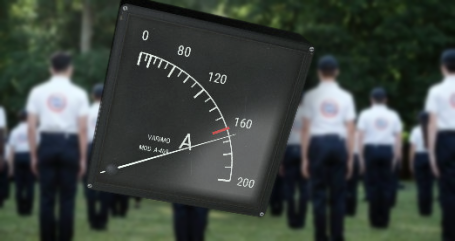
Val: 165 A
